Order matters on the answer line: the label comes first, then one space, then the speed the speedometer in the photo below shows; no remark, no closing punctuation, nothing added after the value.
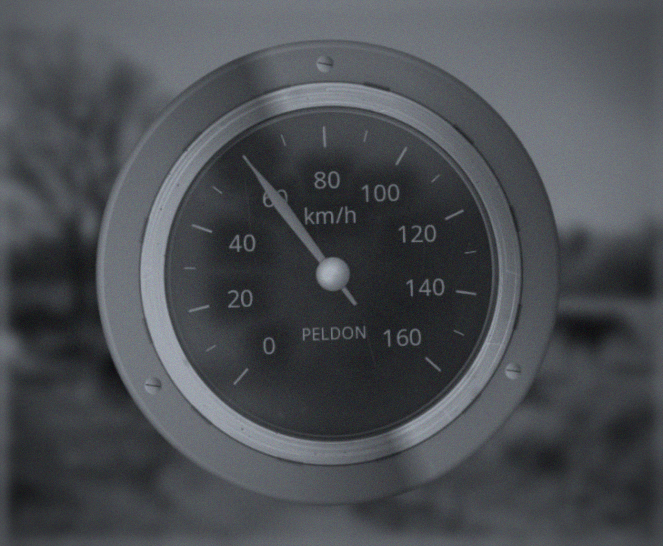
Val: 60 km/h
